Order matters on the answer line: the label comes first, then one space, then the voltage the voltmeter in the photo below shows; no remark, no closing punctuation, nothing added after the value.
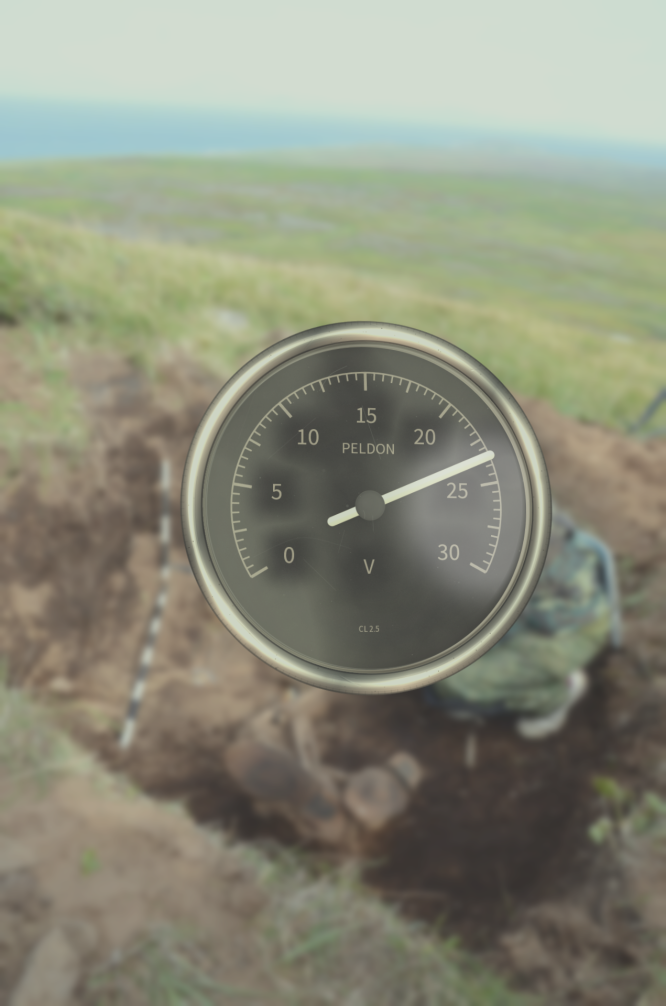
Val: 23.5 V
